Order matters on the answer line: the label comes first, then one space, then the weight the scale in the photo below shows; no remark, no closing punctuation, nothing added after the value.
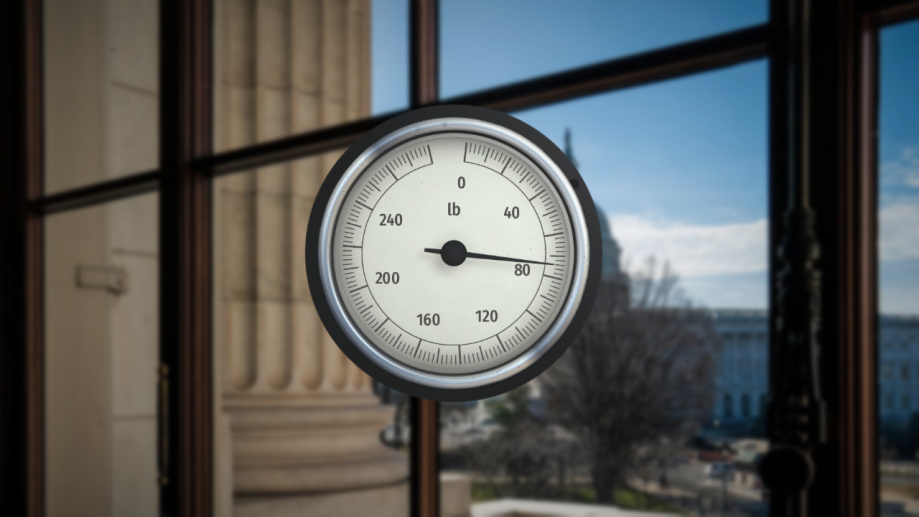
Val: 74 lb
